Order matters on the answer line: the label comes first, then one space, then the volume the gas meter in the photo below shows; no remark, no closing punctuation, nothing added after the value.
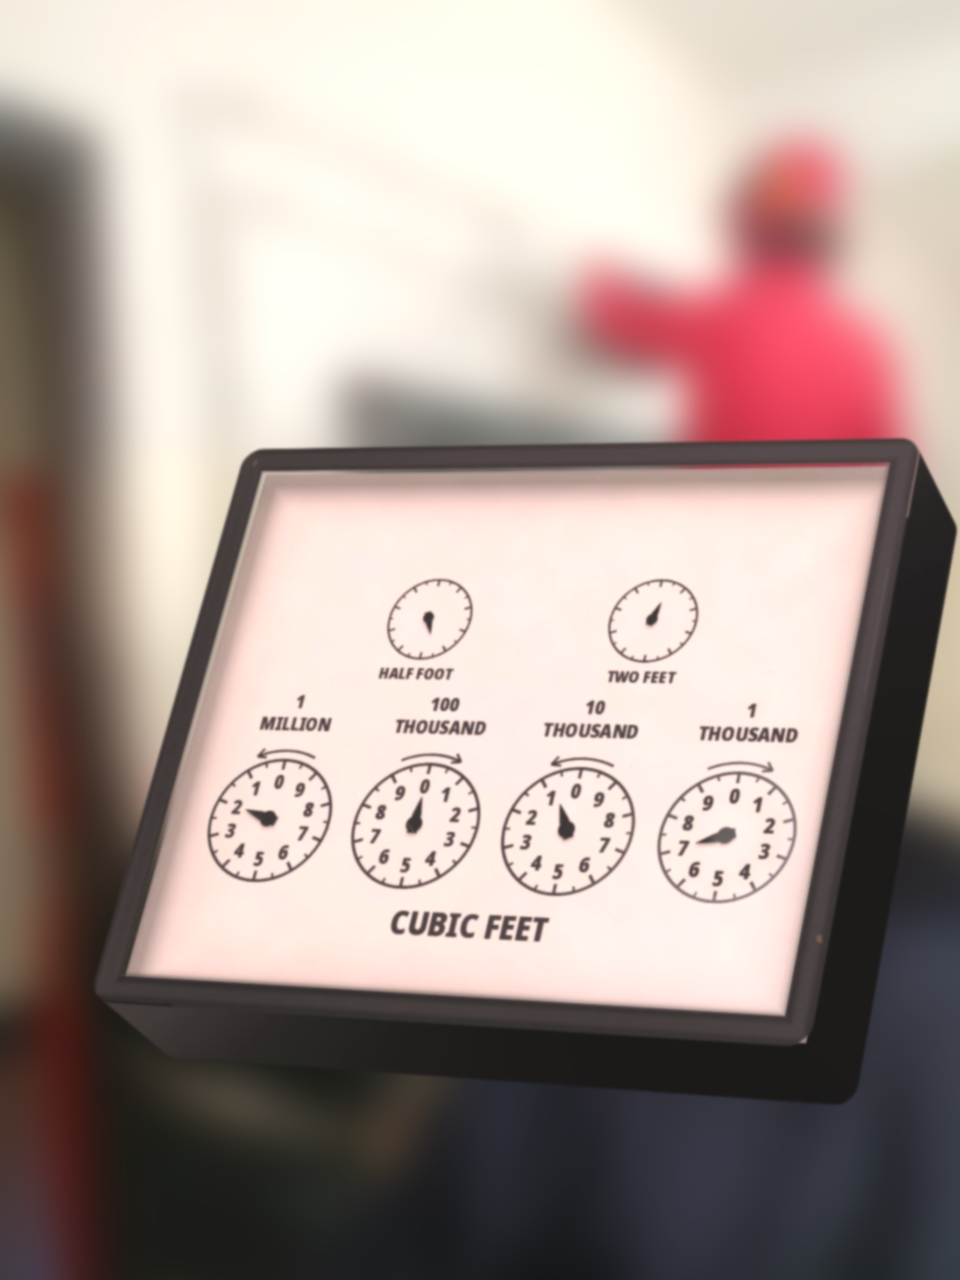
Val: 200700 ft³
